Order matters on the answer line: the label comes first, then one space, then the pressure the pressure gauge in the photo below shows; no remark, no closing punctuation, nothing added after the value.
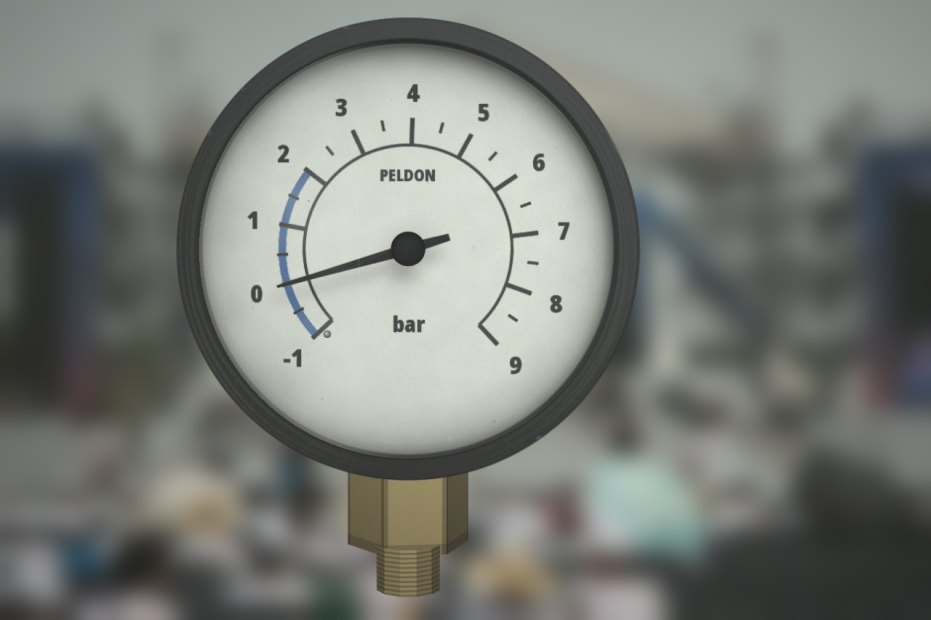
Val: 0 bar
